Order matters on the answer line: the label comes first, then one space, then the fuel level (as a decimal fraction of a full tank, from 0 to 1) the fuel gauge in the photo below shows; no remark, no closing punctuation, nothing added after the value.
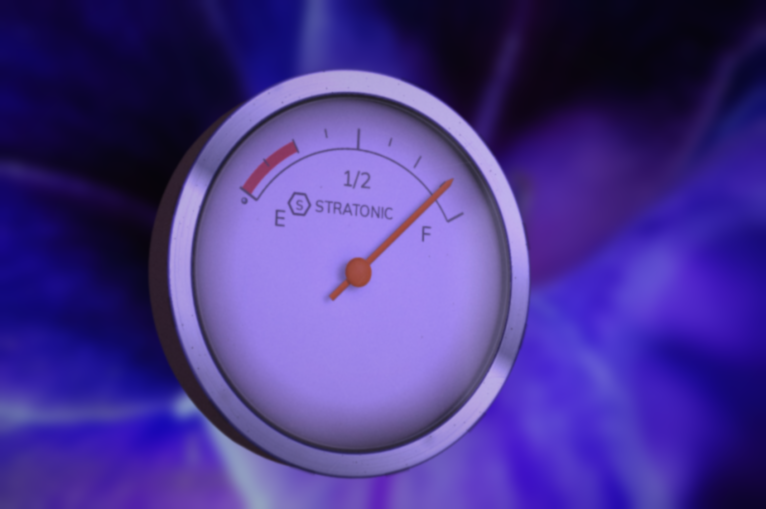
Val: 0.875
